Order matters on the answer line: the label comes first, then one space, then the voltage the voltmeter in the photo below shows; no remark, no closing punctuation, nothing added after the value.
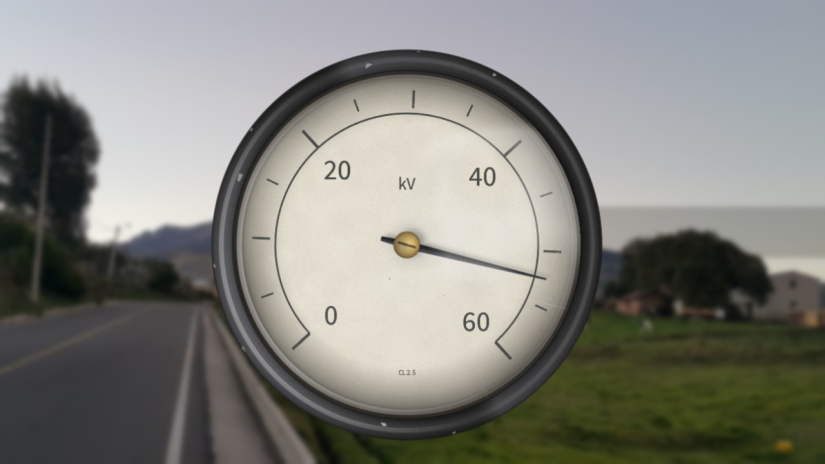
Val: 52.5 kV
